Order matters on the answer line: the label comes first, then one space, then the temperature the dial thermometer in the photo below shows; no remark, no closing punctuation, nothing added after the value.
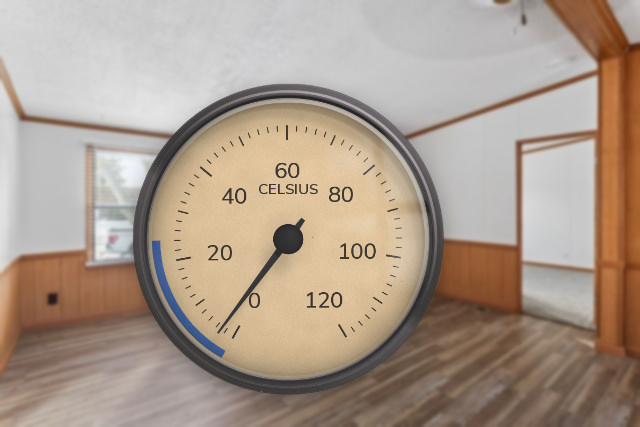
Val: 3 °C
